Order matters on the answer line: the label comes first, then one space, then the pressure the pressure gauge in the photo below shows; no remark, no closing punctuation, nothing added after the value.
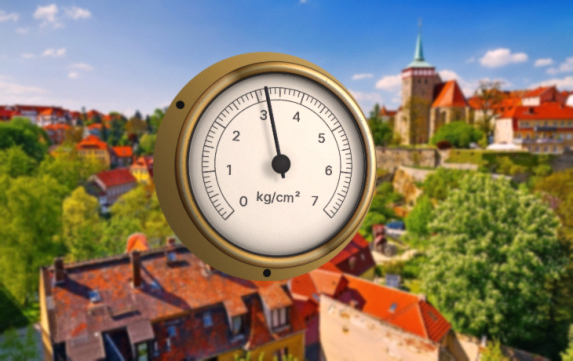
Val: 3.2 kg/cm²
